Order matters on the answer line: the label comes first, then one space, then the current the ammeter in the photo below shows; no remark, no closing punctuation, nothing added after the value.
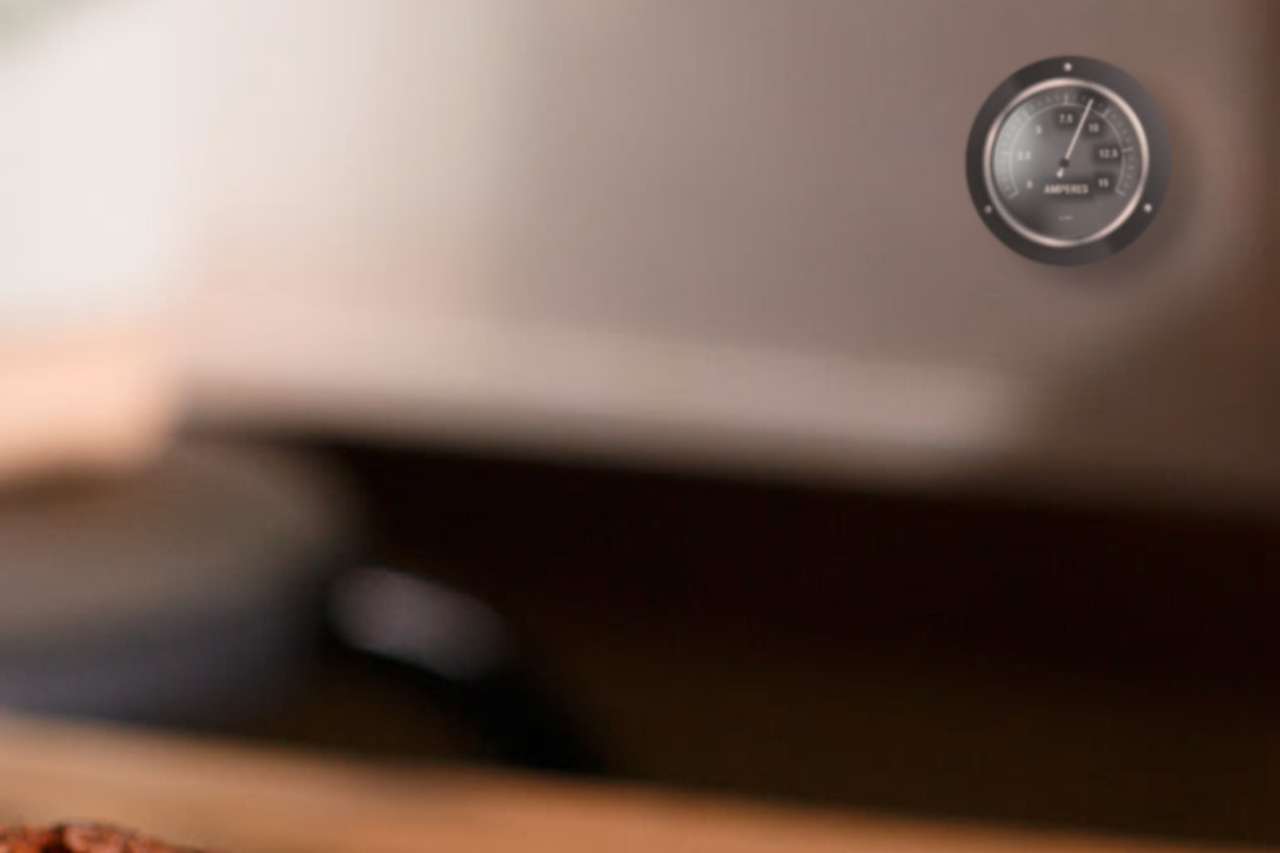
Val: 9 A
